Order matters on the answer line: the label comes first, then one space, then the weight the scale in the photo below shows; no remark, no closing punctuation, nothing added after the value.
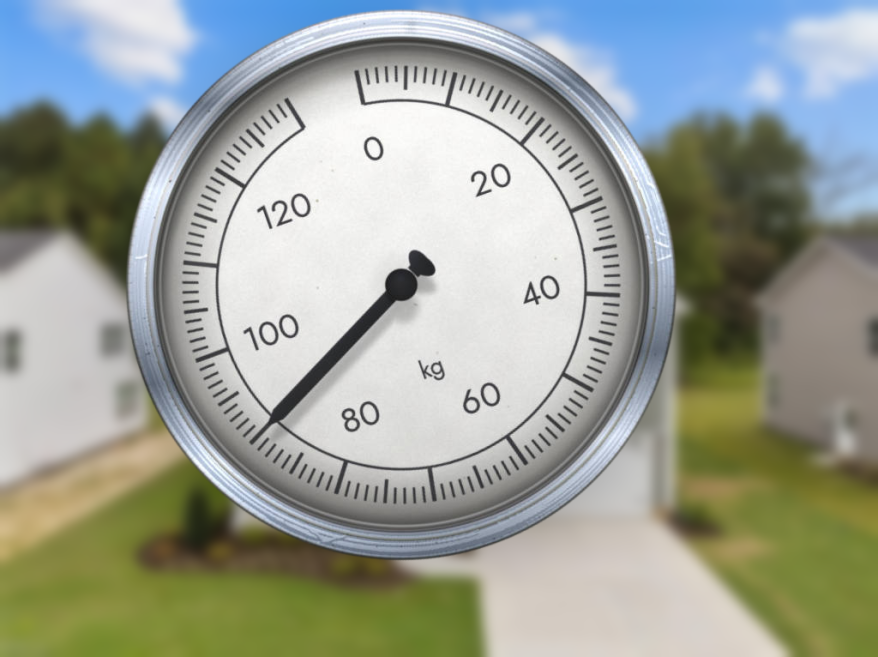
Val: 90 kg
